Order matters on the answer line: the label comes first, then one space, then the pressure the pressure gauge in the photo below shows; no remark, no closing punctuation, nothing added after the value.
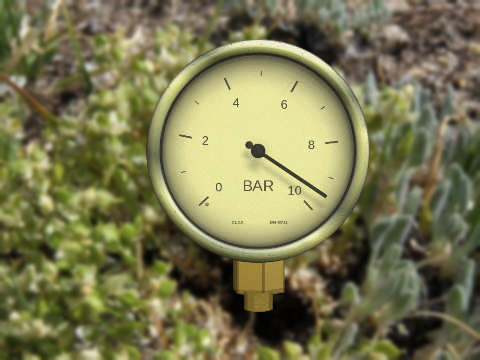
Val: 9.5 bar
